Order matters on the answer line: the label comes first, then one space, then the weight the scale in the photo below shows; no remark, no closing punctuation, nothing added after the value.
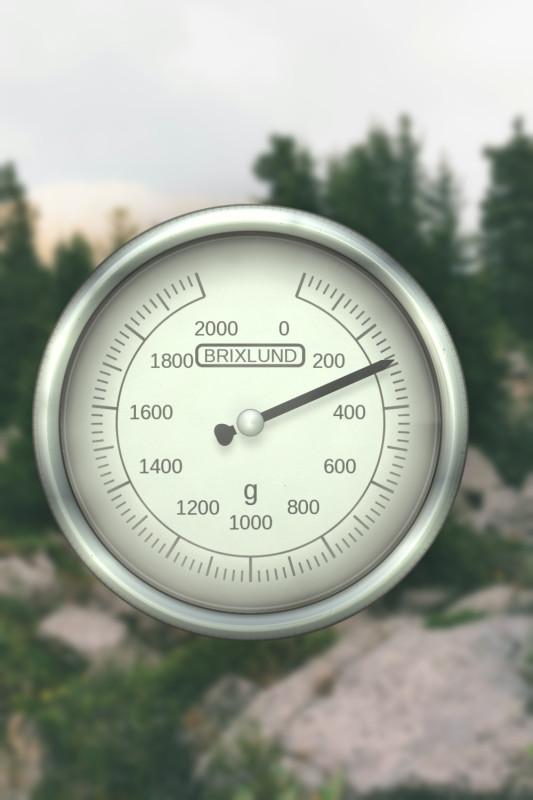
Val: 290 g
